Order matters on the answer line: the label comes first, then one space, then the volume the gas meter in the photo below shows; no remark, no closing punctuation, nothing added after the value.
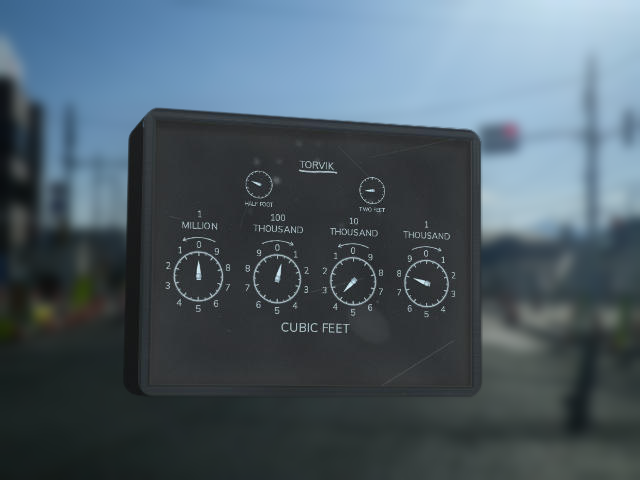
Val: 3800 ft³
